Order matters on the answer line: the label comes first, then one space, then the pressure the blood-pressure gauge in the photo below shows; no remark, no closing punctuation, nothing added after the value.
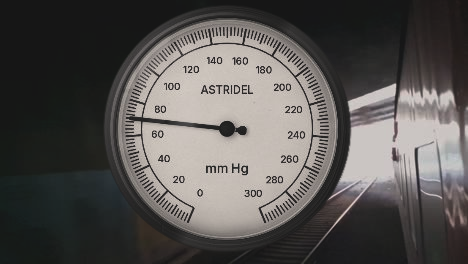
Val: 70 mmHg
